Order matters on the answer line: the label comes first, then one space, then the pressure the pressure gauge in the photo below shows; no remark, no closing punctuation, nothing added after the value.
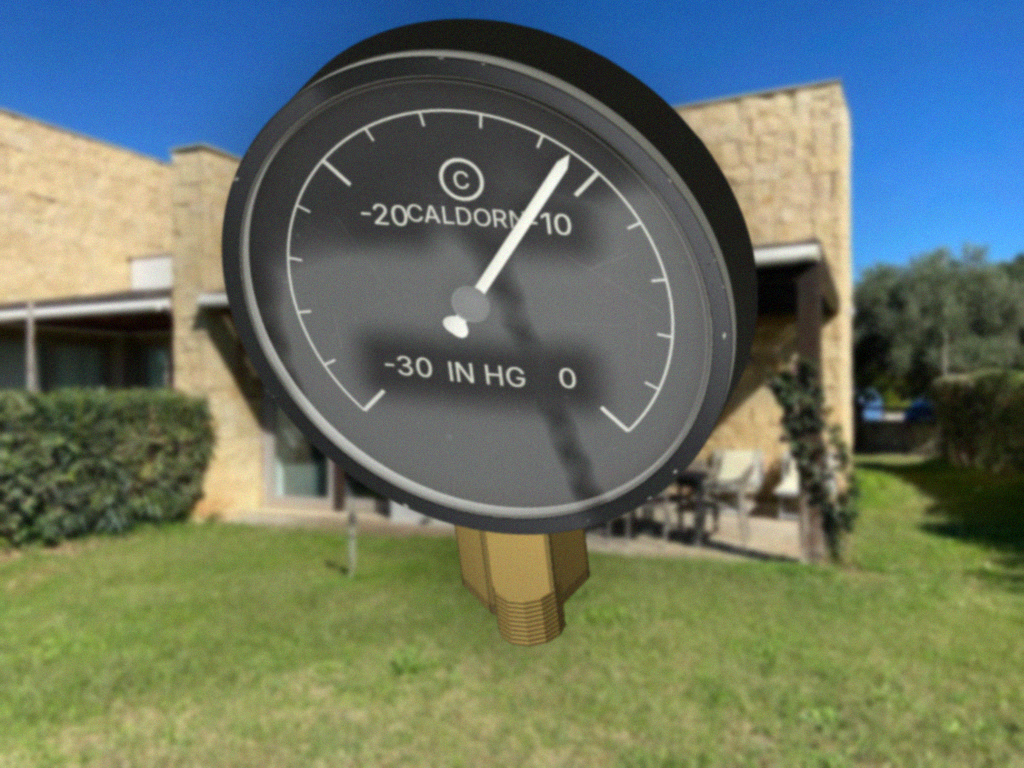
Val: -11 inHg
